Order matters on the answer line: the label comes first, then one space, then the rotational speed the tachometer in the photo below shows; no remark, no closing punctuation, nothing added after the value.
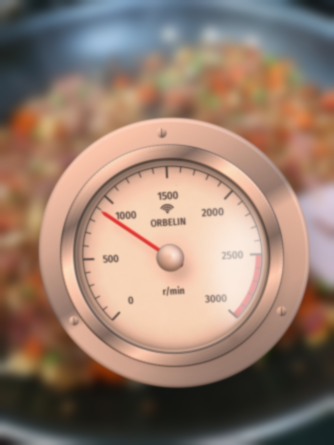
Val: 900 rpm
